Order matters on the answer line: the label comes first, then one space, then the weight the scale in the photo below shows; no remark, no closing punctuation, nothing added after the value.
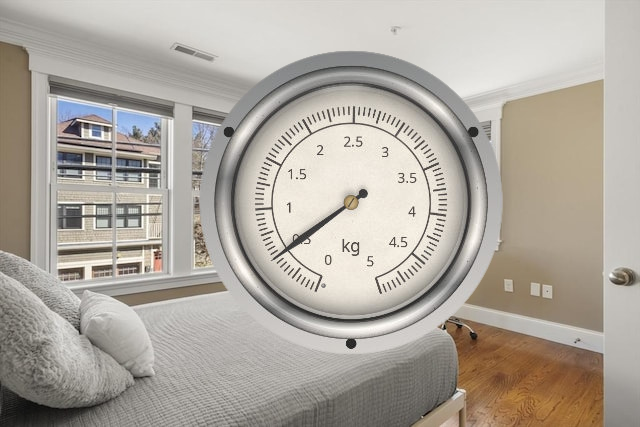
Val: 0.5 kg
